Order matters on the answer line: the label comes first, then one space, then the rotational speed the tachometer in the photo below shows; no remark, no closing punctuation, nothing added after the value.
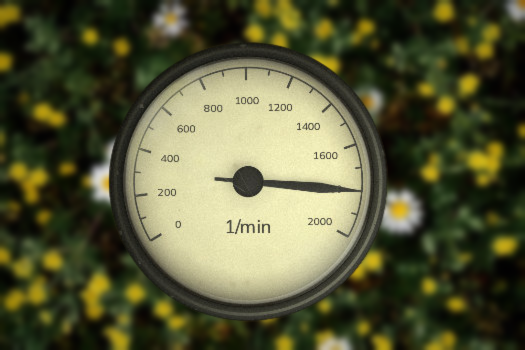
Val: 1800 rpm
